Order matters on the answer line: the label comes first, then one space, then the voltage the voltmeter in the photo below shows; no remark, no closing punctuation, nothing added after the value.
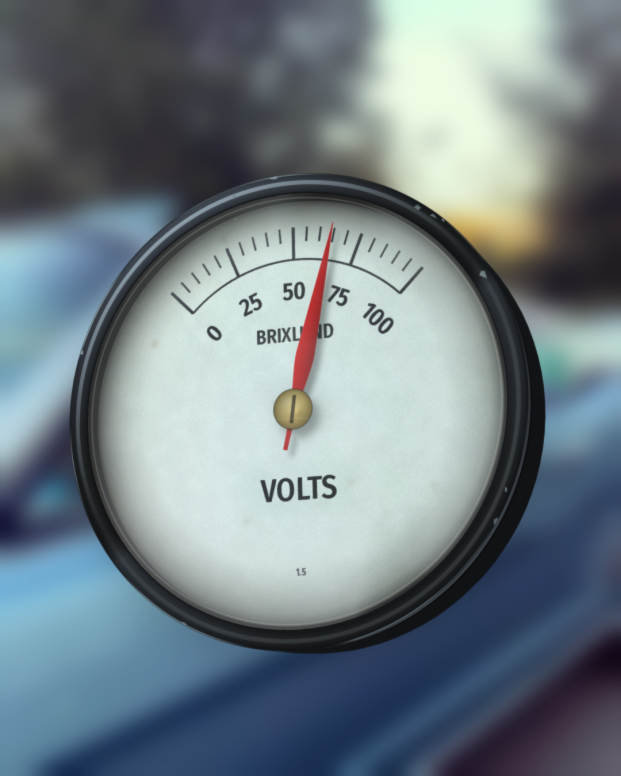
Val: 65 V
